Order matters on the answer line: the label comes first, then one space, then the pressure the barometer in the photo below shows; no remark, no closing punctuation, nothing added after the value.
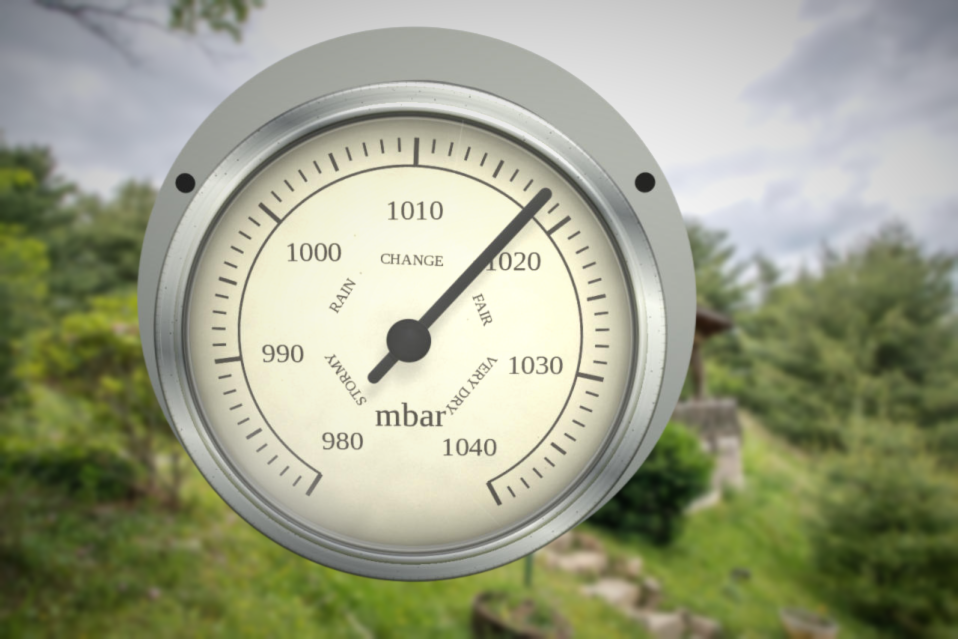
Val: 1018 mbar
